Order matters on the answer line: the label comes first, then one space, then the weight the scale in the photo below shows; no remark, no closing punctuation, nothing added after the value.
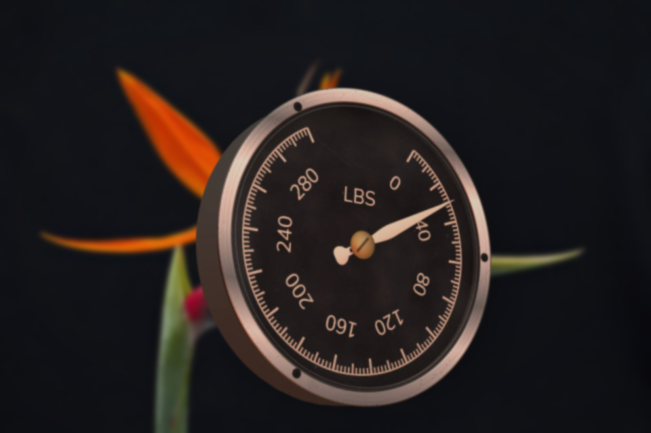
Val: 30 lb
